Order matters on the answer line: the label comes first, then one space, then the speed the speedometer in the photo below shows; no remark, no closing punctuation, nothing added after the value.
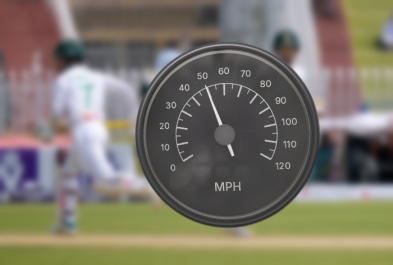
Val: 50 mph
